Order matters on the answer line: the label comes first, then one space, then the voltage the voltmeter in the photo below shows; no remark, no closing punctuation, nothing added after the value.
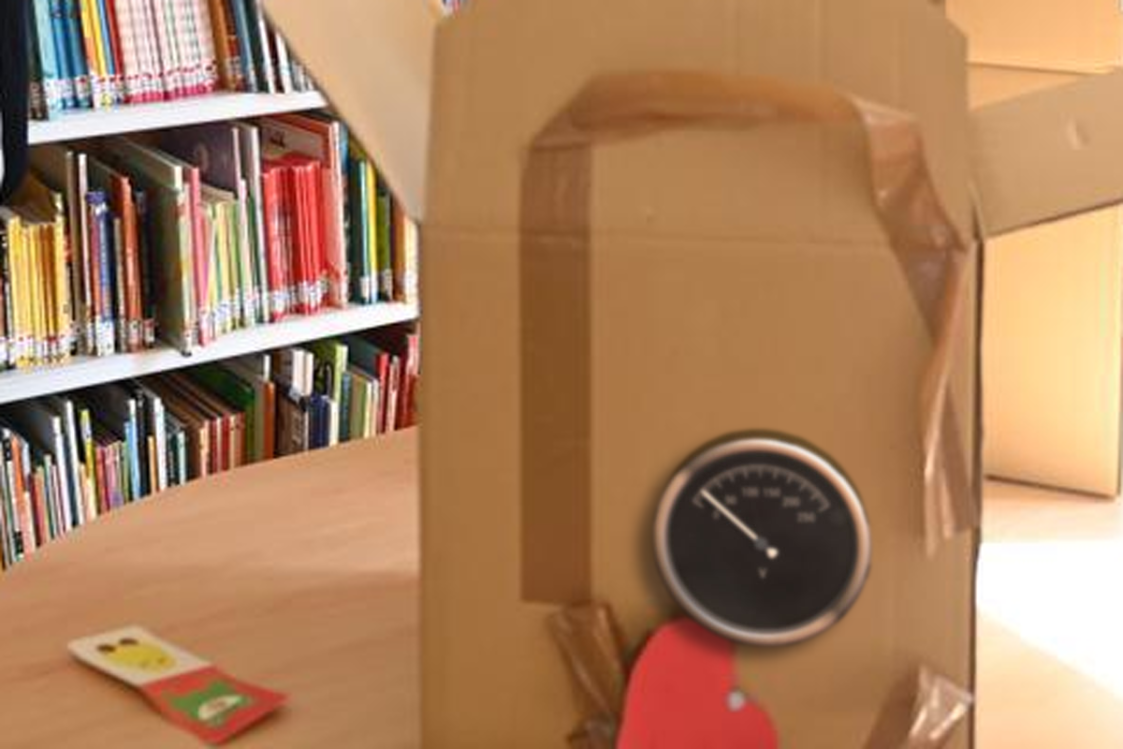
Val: 25 V
